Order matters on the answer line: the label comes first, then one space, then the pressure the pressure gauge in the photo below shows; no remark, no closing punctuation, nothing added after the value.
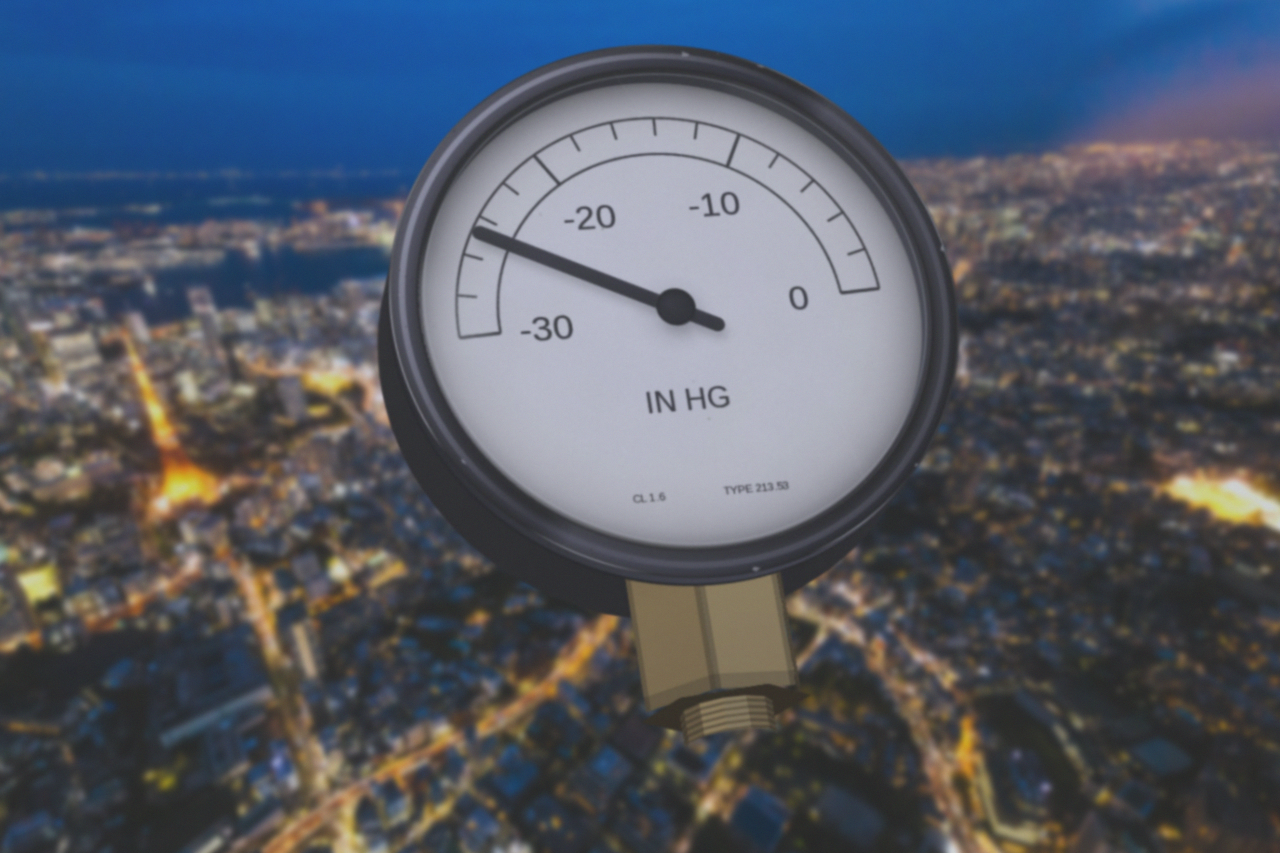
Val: -25 inHg
